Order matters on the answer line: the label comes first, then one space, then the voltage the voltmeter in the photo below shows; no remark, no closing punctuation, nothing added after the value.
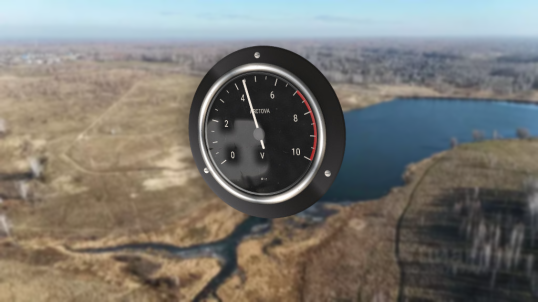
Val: 4.5 V
